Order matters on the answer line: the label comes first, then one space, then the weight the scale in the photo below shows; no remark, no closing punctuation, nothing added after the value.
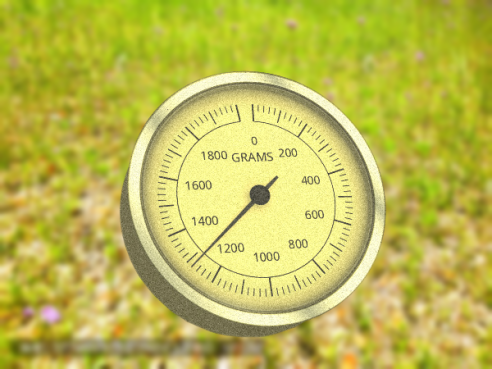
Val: 1280 g
